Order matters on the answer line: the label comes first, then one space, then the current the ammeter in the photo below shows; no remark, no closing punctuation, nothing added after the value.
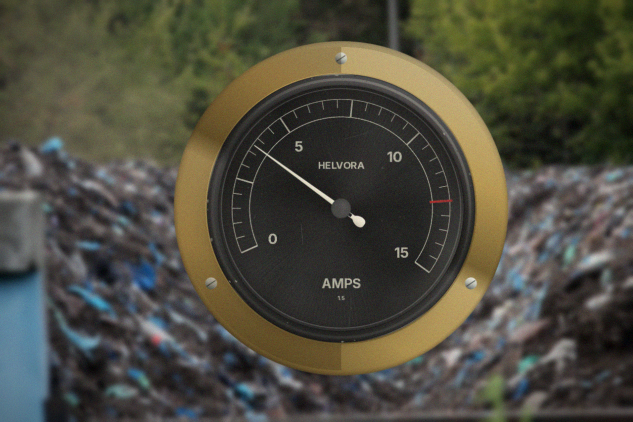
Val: 3.75 A
